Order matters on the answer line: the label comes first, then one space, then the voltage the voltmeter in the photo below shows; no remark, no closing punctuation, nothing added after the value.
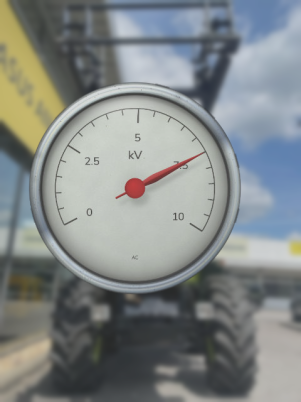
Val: 7.5 kV
